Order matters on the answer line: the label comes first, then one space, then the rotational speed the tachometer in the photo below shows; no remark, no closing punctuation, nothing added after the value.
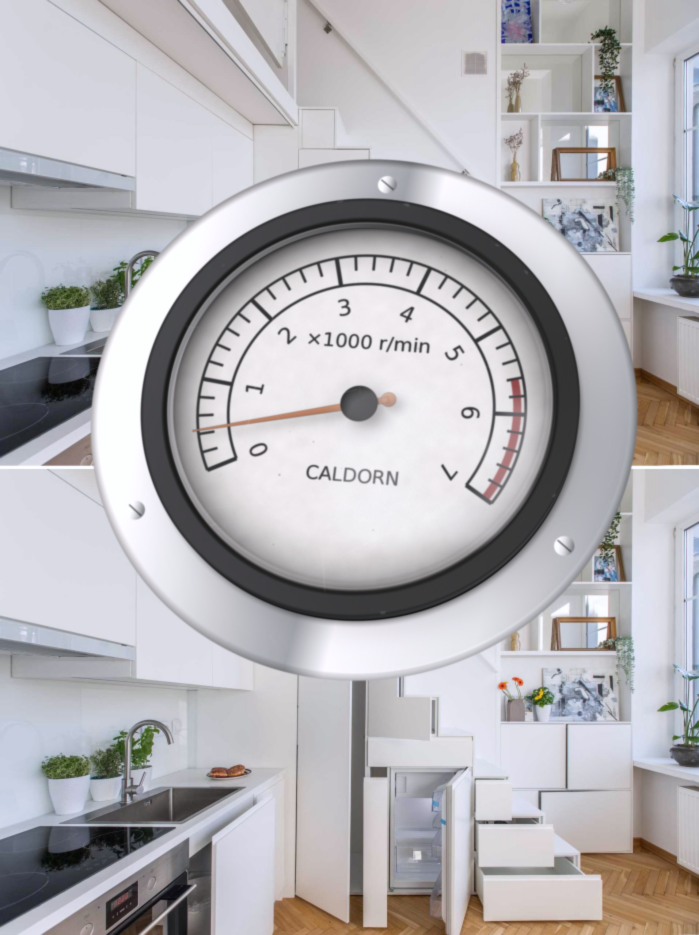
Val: 400 rpm
